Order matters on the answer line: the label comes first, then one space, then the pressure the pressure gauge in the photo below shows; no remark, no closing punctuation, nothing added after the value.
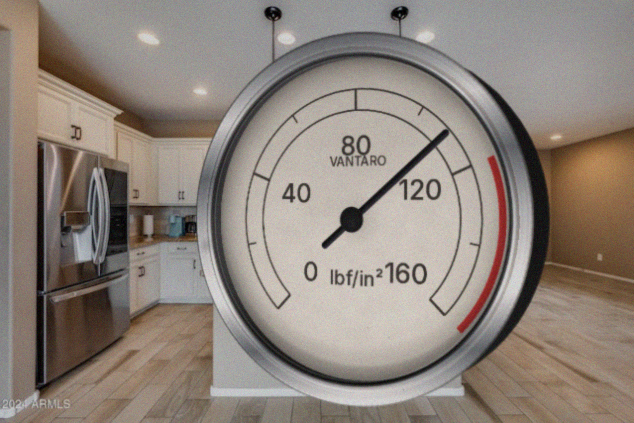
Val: 110 psi
